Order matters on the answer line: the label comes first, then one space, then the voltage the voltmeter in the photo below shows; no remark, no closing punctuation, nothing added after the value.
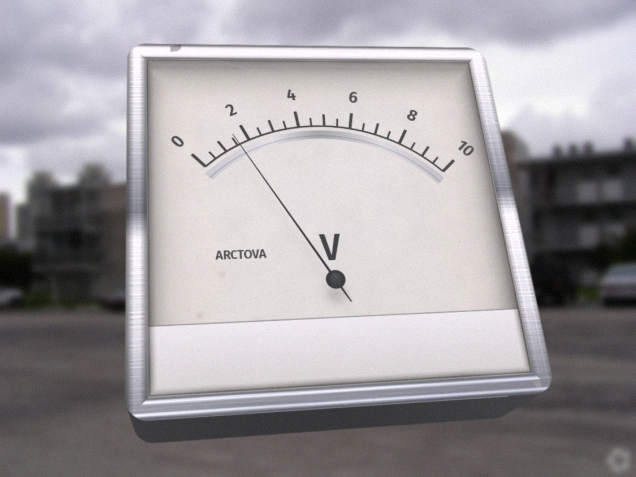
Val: 1.5 V
